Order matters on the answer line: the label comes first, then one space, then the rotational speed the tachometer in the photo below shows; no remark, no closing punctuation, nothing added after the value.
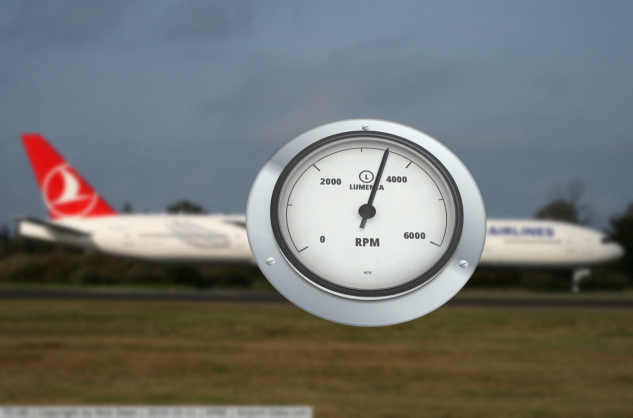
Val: 3500 rpm
